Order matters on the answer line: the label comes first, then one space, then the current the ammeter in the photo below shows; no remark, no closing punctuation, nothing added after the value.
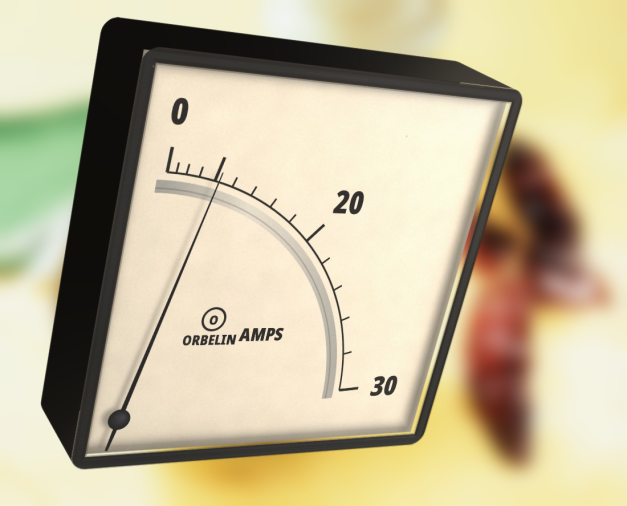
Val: 10 A
